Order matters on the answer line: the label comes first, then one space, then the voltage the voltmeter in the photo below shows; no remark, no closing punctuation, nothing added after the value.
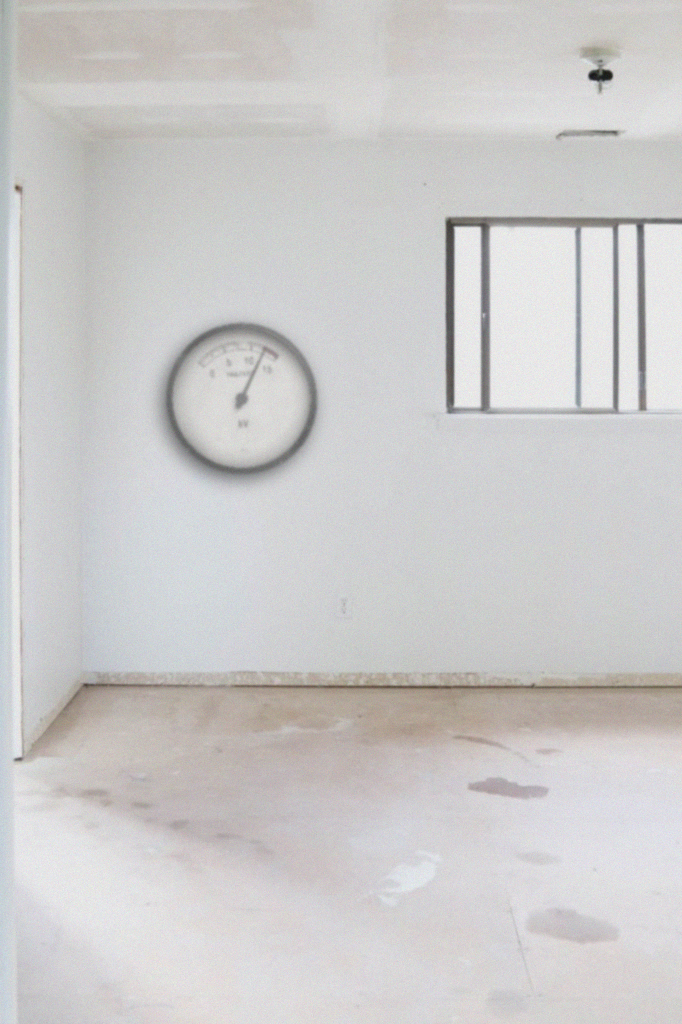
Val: 12.5 kV
